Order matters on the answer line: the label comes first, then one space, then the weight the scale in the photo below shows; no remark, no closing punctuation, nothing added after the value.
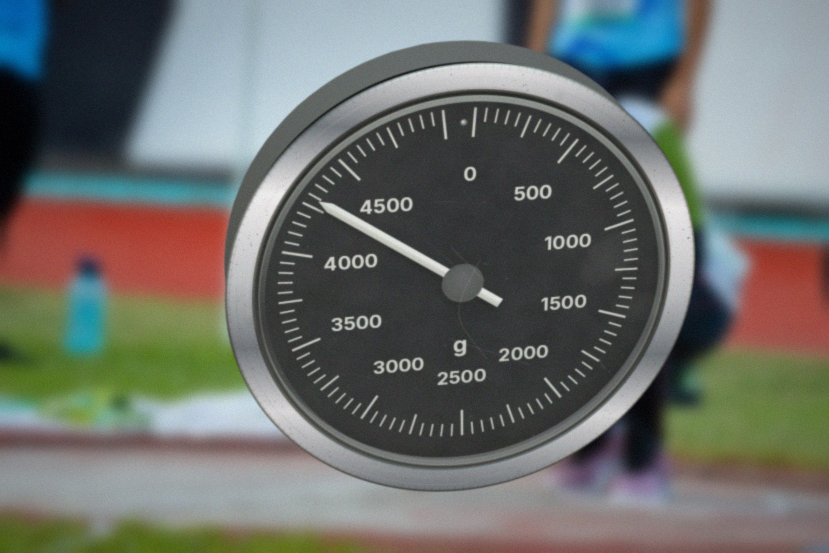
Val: 4300 g
